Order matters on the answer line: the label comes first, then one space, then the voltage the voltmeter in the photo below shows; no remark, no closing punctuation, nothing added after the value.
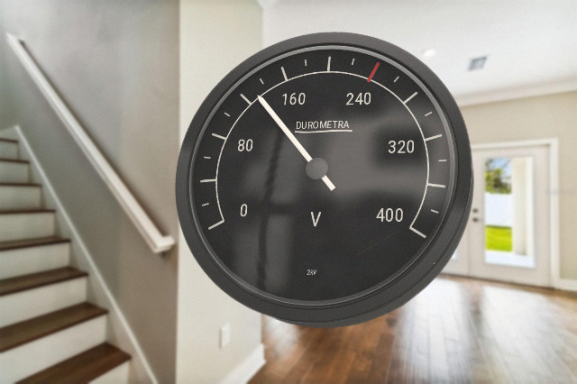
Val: 130 V
